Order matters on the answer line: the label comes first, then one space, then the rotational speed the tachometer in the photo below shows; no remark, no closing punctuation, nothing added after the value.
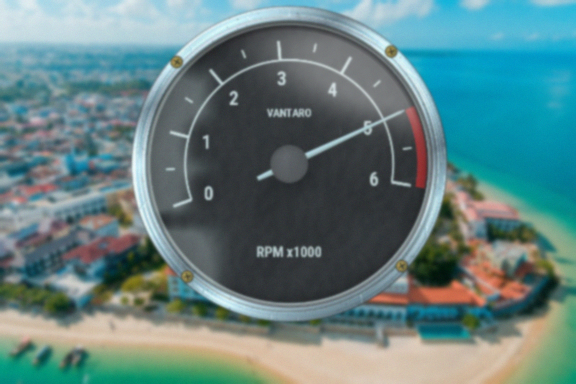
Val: 5000 rpm
